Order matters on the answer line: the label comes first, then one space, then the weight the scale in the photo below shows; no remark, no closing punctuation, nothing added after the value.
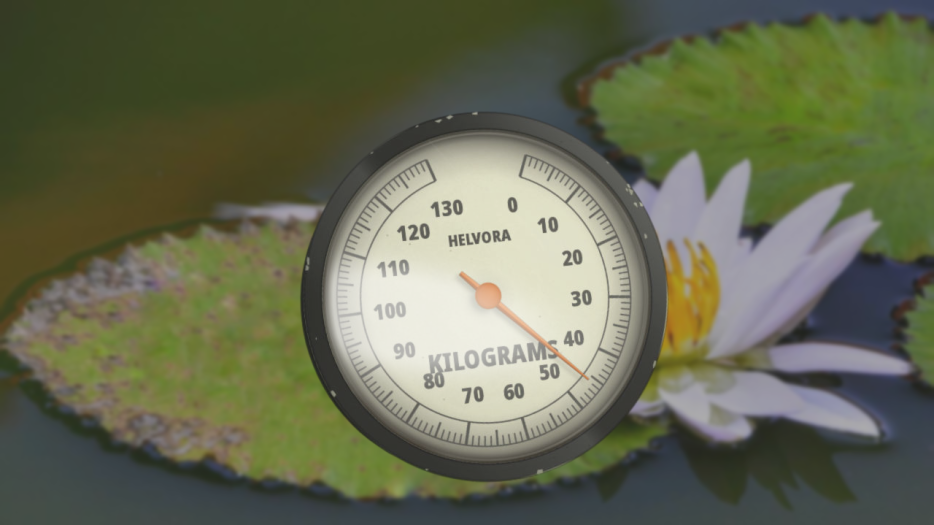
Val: 46 kg
